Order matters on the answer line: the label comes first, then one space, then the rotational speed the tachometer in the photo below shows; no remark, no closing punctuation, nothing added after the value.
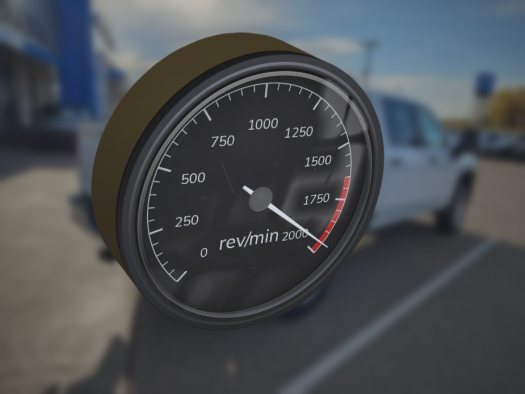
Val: 1950 rpm
